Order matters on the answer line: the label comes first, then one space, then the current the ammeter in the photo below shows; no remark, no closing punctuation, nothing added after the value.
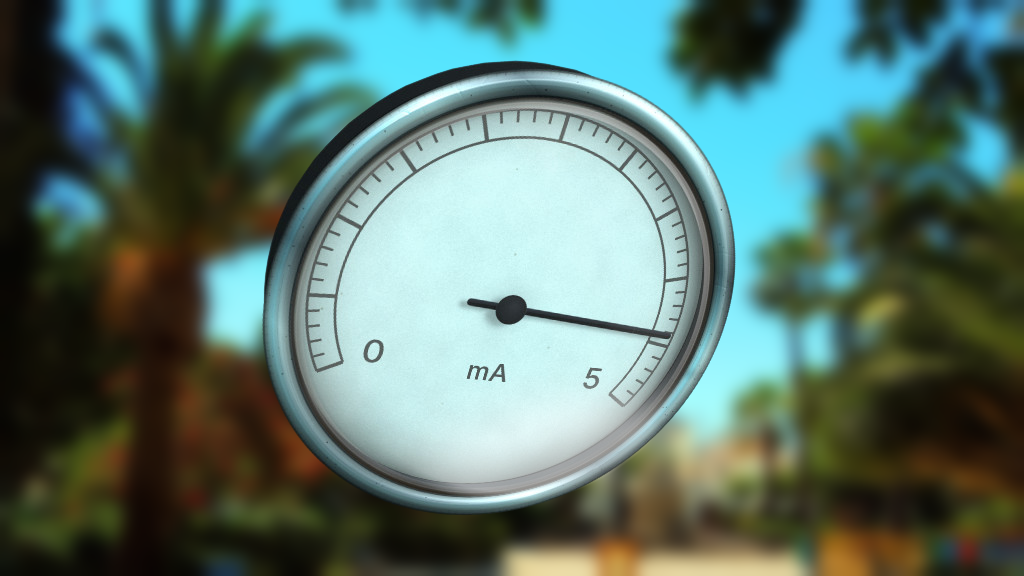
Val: 4.4 mA
